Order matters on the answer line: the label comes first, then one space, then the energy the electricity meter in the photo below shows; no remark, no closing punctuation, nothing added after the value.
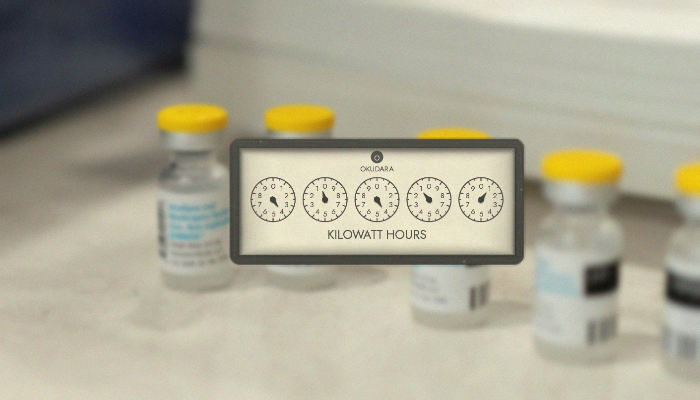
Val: 40411 kWh
